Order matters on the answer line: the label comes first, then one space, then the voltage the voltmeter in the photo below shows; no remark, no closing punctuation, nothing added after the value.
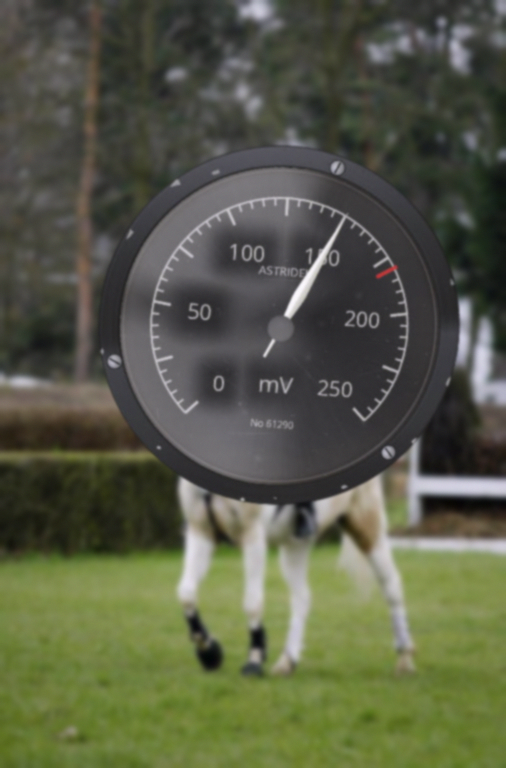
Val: 150 mV
